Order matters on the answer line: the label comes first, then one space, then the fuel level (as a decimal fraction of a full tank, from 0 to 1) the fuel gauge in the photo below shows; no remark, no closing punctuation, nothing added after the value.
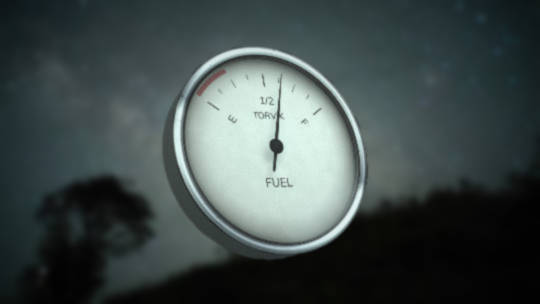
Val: 0.625
